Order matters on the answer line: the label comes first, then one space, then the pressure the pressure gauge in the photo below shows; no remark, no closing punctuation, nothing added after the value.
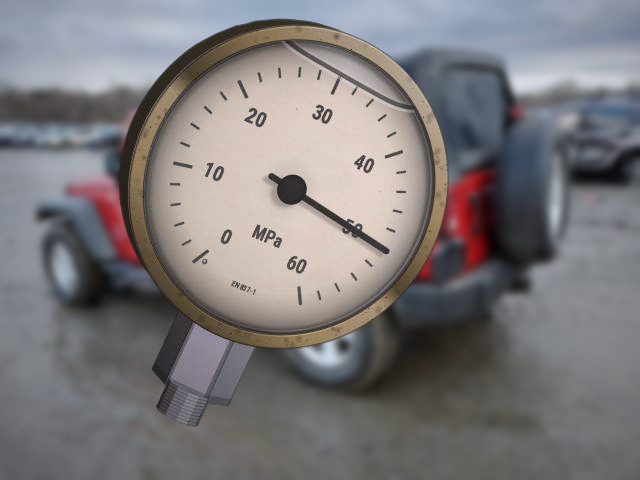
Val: 50 MPa
